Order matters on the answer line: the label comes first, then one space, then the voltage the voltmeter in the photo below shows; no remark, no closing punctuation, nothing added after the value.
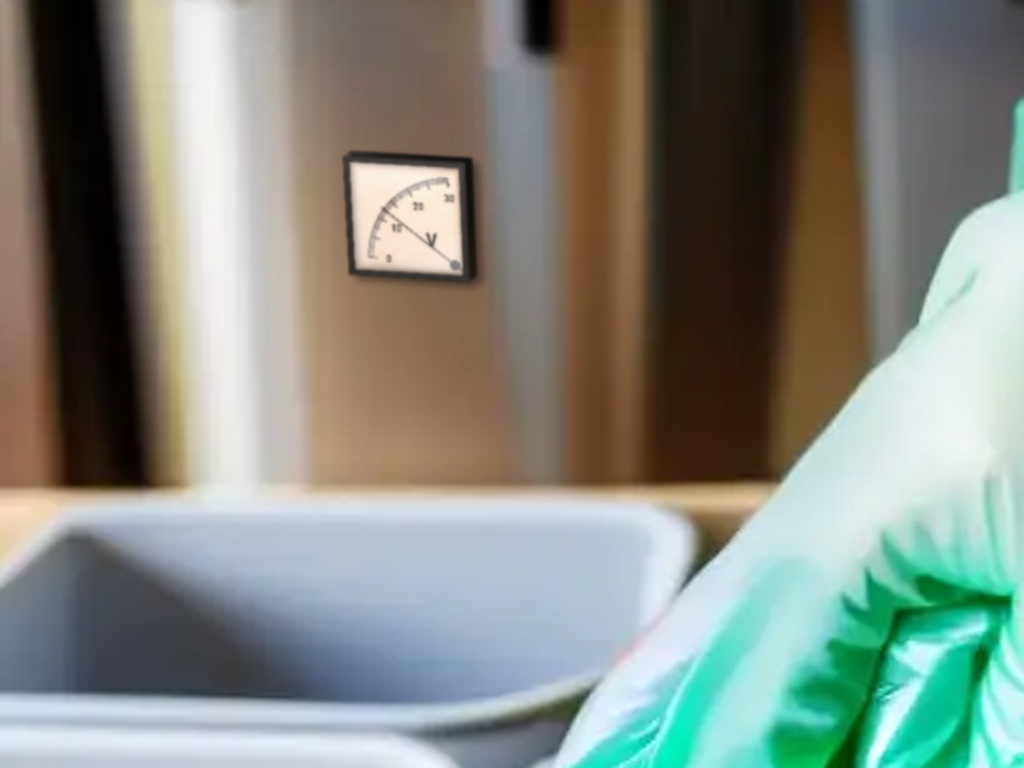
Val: 12.5 V
